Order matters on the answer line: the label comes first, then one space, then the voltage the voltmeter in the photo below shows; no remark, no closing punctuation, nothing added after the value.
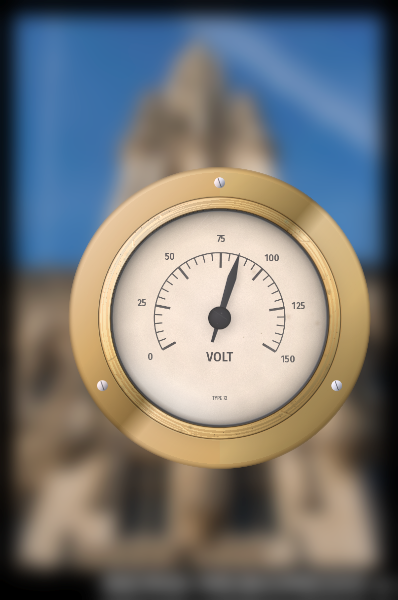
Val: 85 V
